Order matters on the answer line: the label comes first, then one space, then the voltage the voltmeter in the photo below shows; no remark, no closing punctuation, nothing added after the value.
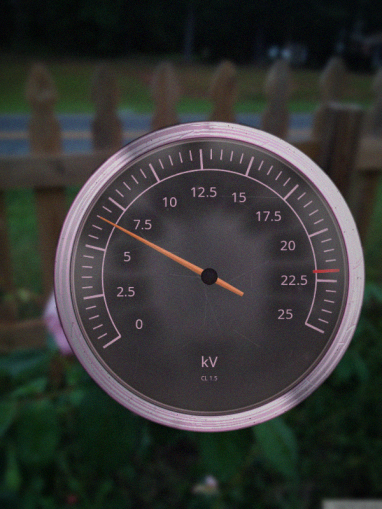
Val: 6.5 kV
